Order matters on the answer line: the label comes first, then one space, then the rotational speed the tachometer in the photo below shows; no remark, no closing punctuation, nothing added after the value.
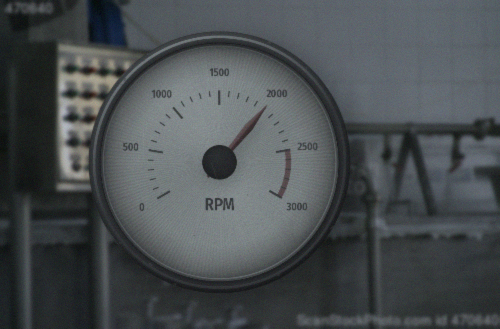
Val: 2000 rpm
